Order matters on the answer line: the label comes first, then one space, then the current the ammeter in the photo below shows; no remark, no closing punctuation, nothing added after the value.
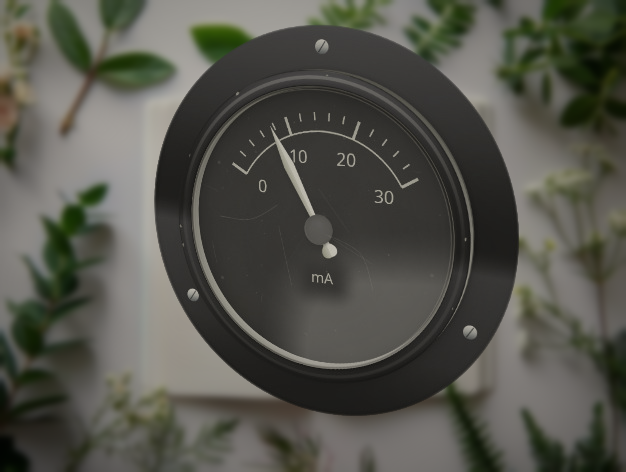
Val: 8 mA
